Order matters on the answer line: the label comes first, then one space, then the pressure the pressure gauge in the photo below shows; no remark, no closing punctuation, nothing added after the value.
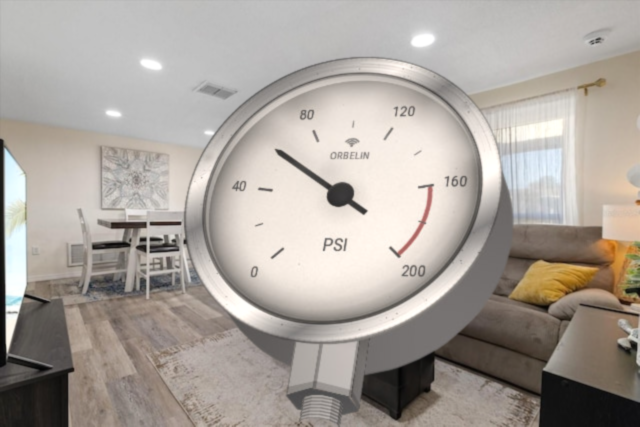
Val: 60 psi
